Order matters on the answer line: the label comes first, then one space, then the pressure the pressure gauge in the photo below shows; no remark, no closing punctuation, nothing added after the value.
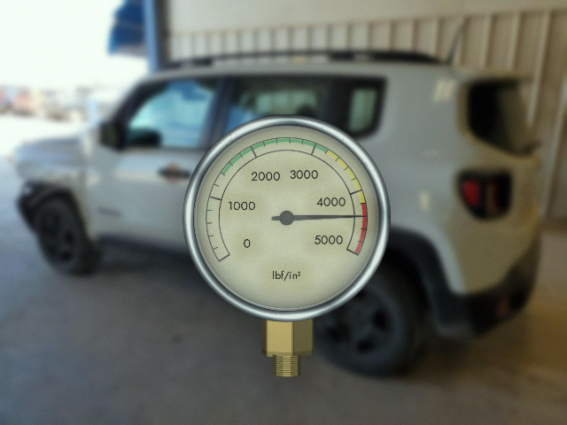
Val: 4400 psi
